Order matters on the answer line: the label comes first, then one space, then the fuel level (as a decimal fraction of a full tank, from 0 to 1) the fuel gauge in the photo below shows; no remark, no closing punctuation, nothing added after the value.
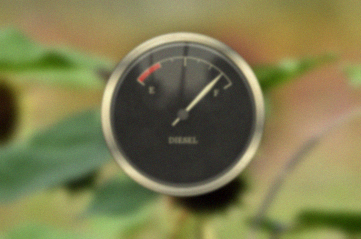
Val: 0.875
